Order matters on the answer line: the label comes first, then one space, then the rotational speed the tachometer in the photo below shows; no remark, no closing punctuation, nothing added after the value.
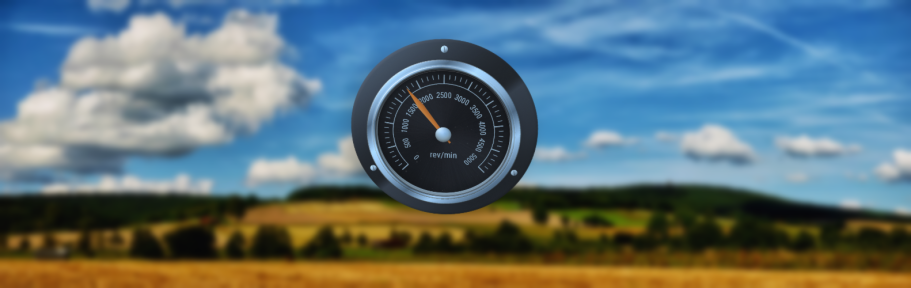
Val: 1800 rpm
